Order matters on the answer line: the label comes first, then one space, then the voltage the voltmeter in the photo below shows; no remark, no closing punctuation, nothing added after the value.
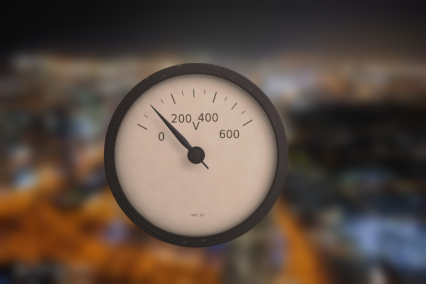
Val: 100 V
